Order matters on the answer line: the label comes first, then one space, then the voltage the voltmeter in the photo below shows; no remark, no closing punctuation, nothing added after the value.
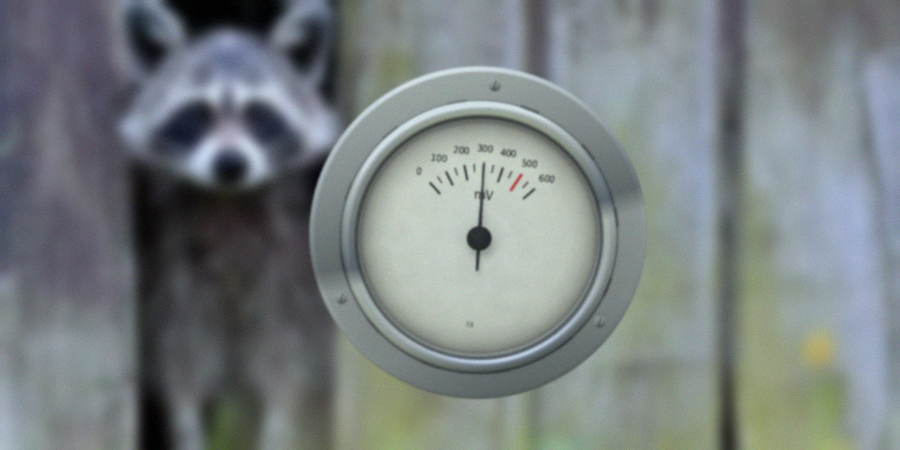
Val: 300 mV
